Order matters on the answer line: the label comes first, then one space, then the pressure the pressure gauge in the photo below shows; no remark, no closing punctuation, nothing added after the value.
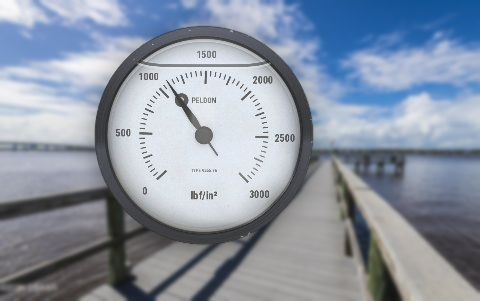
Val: 1100 psi
